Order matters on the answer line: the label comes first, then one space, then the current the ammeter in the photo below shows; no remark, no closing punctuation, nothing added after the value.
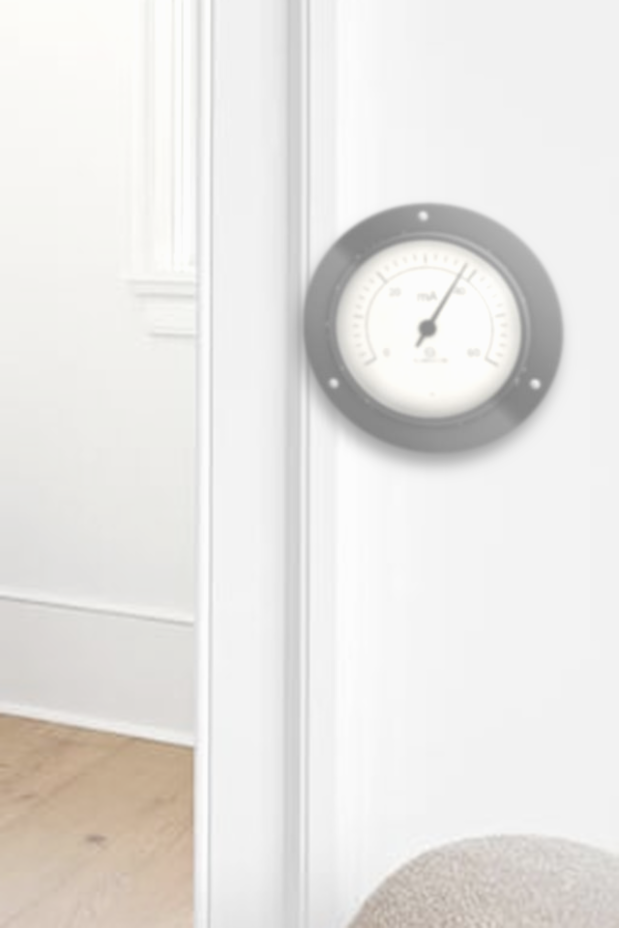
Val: 38 mA
